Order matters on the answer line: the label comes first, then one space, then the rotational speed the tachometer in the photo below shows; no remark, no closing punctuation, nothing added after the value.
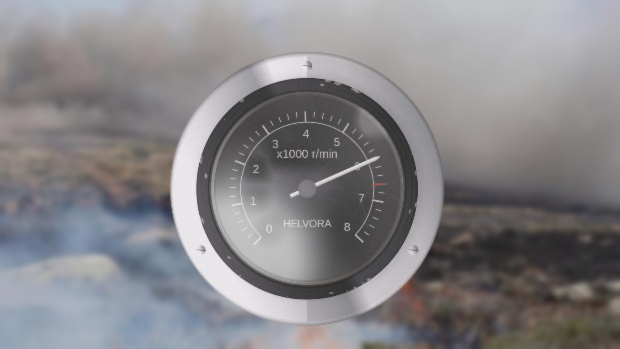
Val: 6000 rpm
